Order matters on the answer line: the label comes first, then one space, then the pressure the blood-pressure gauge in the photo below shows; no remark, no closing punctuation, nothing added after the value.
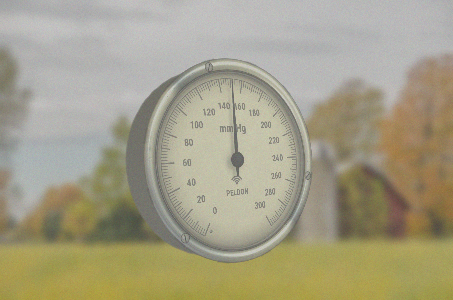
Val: 150 mmHg
